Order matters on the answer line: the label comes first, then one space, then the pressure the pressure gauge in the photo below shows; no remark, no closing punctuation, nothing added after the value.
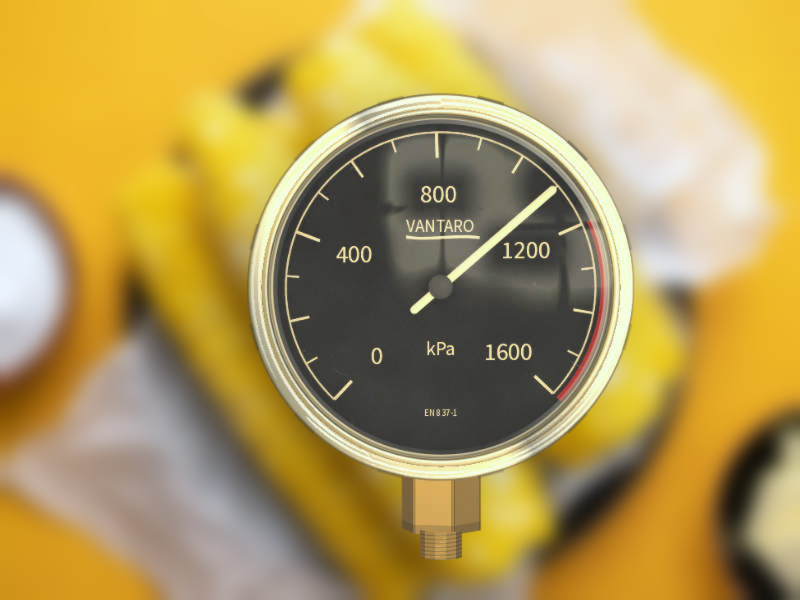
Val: 1100 kPa
